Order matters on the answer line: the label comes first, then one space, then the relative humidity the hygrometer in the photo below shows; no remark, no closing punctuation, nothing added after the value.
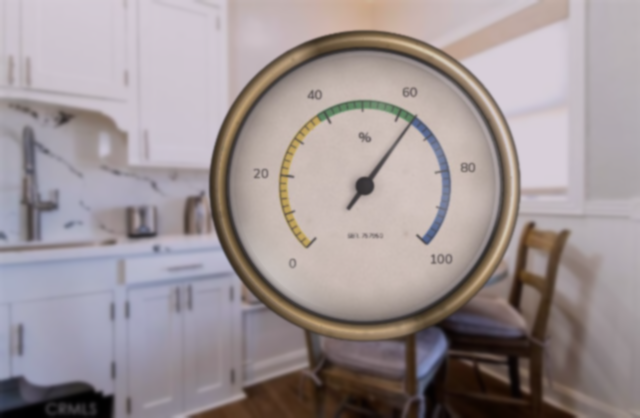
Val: 64 %
